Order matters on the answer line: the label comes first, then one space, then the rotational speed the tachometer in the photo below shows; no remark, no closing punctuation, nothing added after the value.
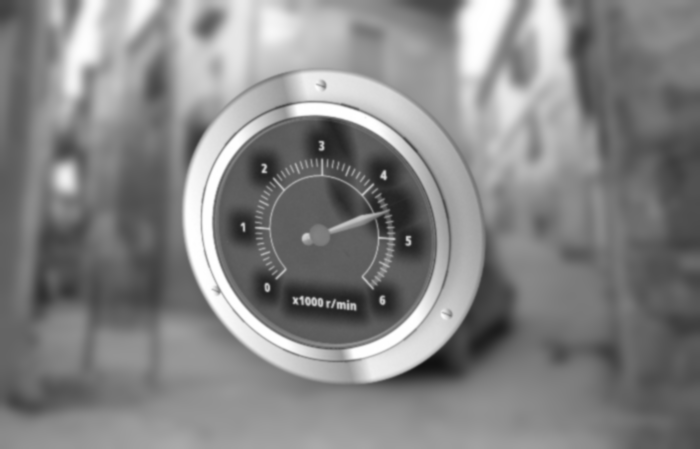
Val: 4500 rpm
